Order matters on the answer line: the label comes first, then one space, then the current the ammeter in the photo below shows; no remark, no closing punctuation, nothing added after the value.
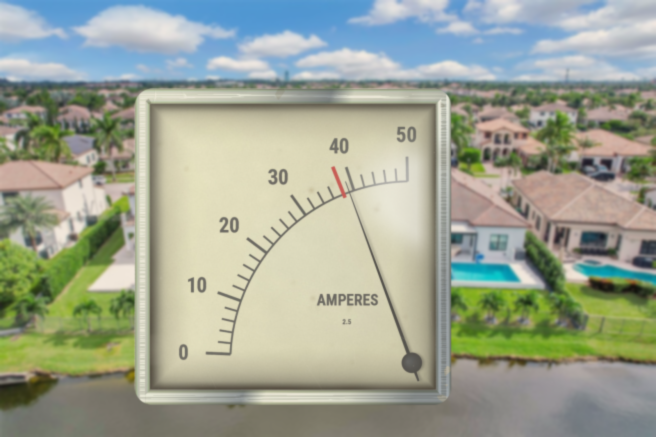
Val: 39 A
